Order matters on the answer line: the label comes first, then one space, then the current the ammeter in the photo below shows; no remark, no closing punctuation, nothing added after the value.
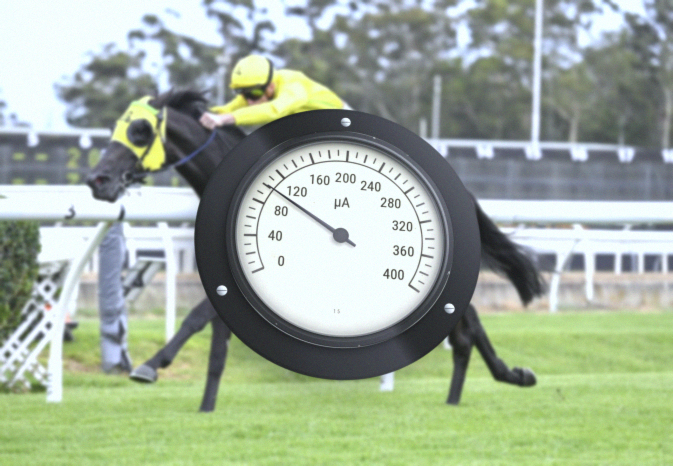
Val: 100 µA
